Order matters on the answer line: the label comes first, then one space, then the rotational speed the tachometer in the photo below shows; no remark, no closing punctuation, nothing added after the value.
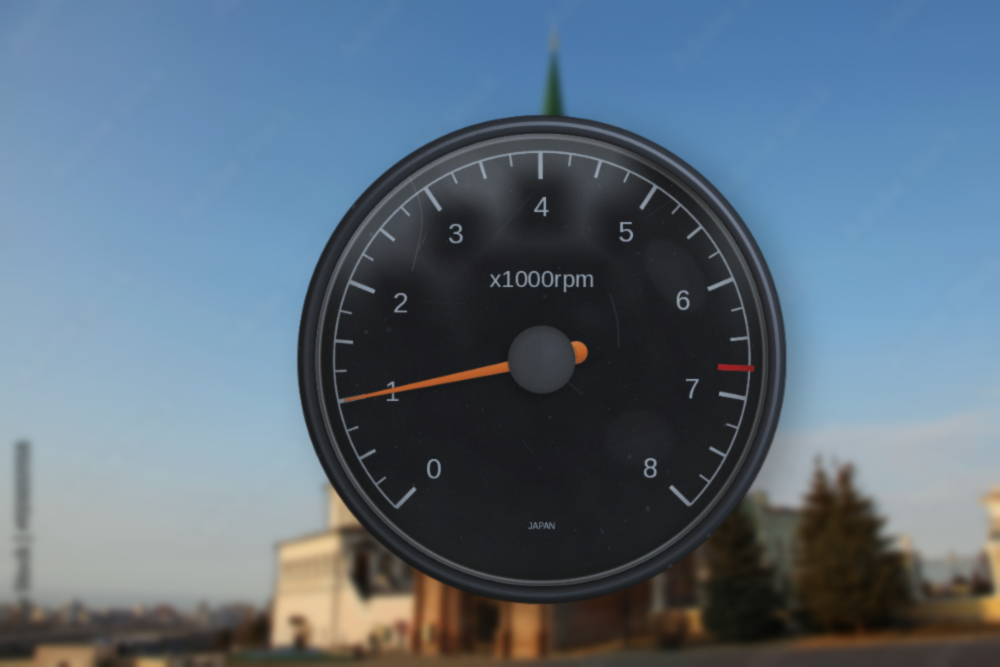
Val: 1000 rpm
